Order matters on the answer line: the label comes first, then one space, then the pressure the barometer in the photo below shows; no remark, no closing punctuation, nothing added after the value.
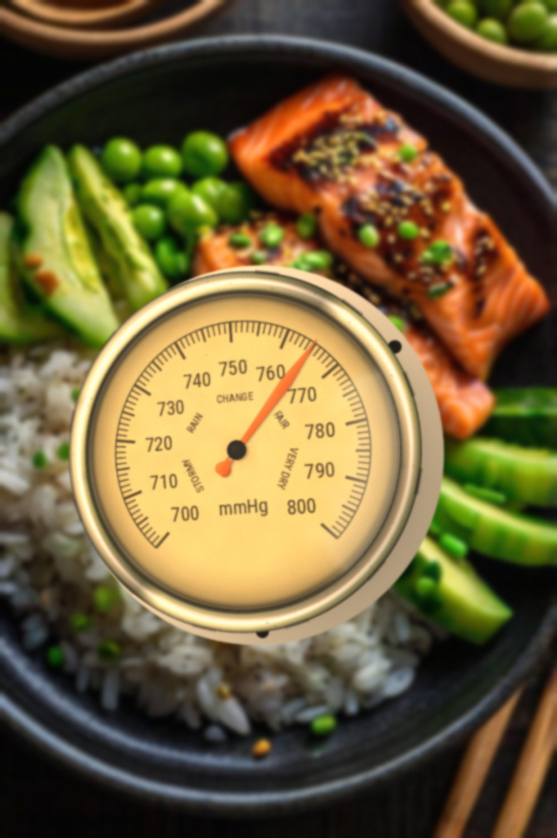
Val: 765 mmHg
